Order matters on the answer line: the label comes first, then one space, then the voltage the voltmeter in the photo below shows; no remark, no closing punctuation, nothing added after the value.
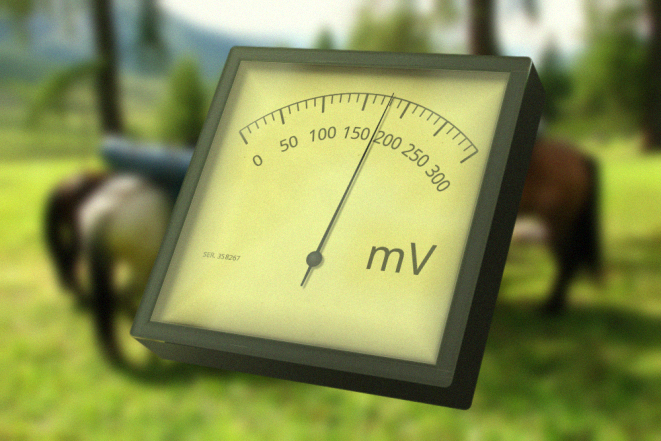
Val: 180 mV
